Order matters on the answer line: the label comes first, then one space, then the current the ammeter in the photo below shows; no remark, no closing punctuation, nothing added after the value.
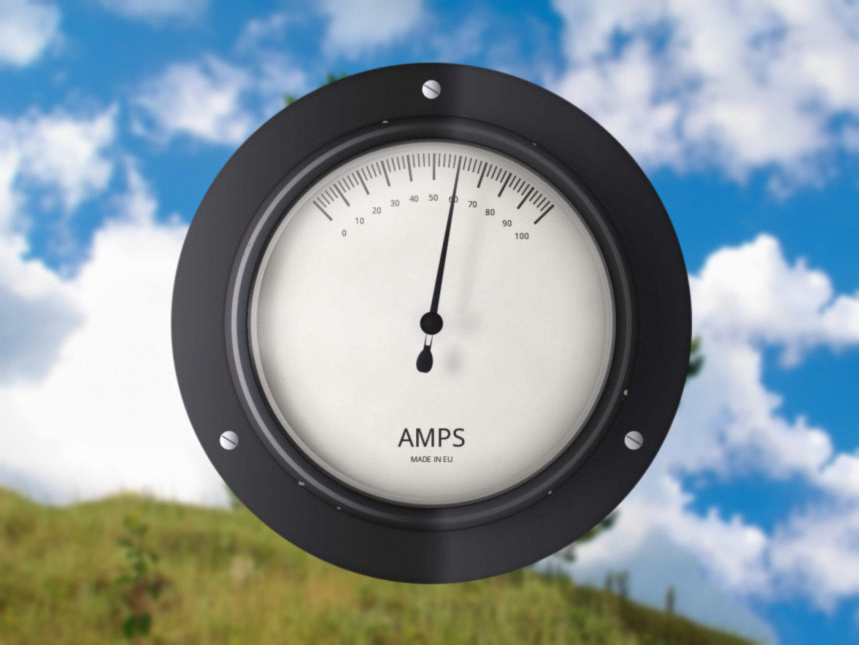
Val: 60 A
